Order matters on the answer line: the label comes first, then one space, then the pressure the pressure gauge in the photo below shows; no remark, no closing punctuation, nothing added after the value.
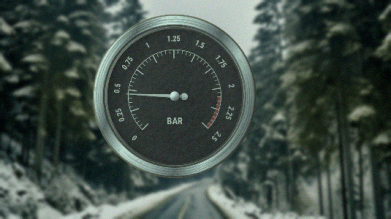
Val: 0.45 bar
